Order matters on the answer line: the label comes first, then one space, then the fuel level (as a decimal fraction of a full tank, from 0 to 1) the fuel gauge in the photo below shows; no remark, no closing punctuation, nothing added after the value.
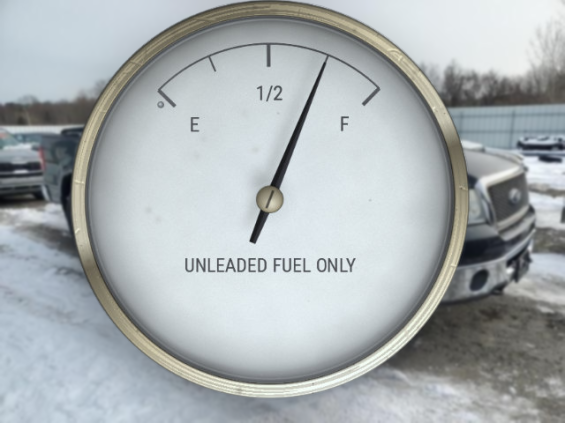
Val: 0.75
